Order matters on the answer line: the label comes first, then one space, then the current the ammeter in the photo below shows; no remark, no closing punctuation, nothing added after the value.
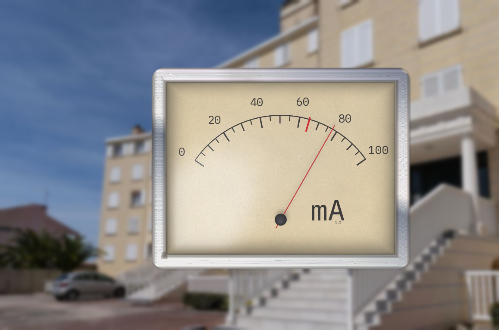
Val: 77.5 mA
